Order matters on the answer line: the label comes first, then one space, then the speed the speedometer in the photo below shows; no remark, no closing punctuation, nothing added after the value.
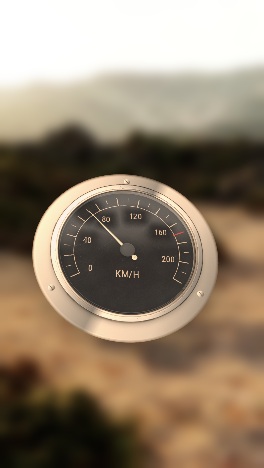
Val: 70 km/h
